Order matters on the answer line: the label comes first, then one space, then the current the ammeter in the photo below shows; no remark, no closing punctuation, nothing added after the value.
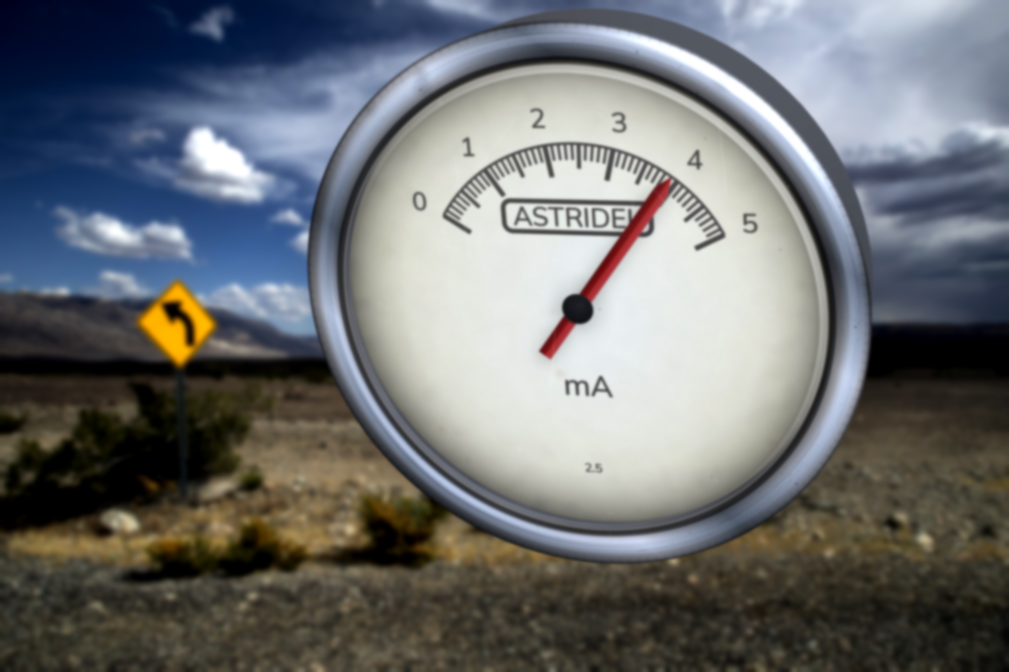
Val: 3.9 mA
